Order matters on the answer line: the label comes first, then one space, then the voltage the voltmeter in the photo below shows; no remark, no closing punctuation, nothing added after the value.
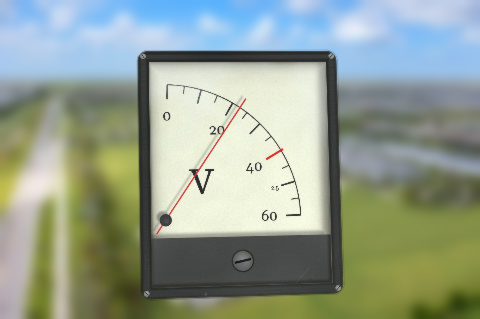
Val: 22.5 V
